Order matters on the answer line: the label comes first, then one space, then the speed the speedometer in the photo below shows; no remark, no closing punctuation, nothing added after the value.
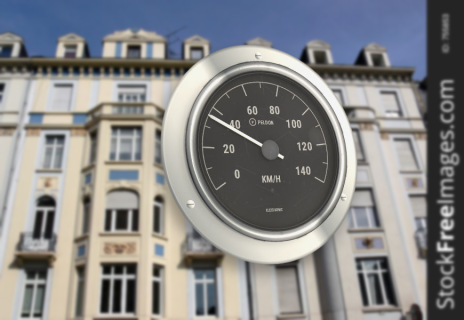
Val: 35 km/h
